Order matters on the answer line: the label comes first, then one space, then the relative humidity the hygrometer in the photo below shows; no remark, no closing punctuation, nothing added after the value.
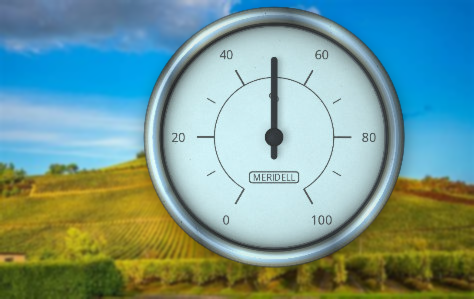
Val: 50 %
